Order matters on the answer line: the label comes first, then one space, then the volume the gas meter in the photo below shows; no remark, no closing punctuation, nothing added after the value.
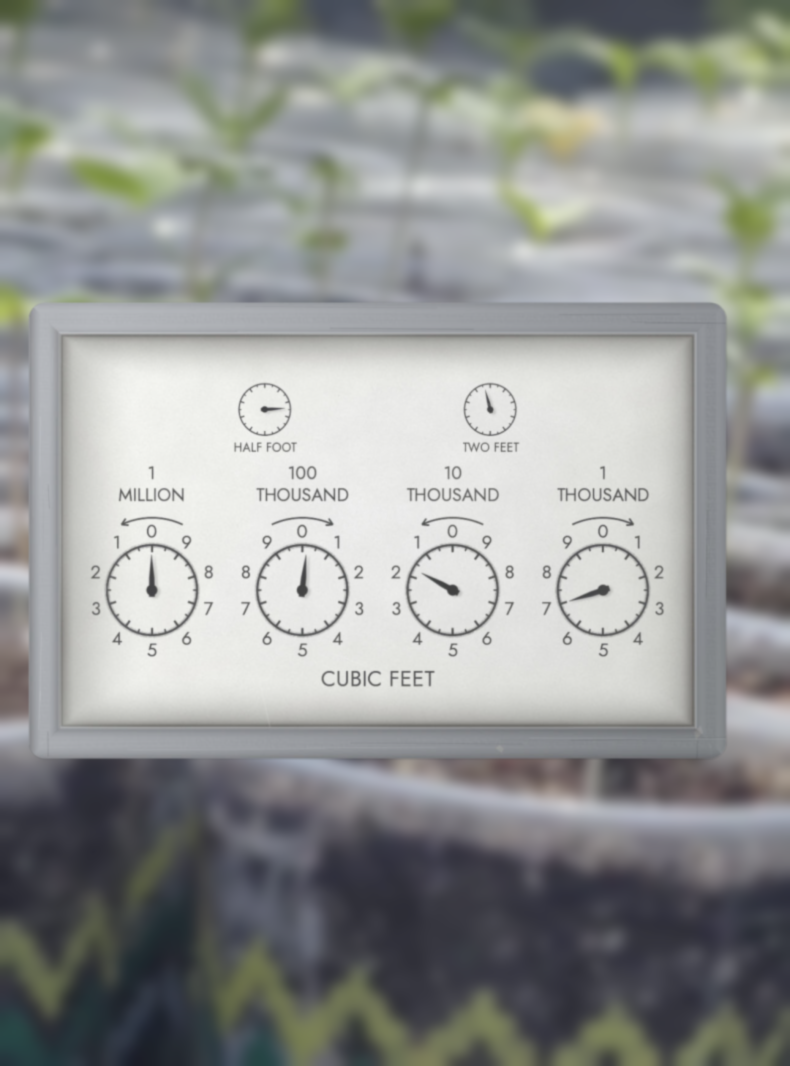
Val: 1700 ft³
